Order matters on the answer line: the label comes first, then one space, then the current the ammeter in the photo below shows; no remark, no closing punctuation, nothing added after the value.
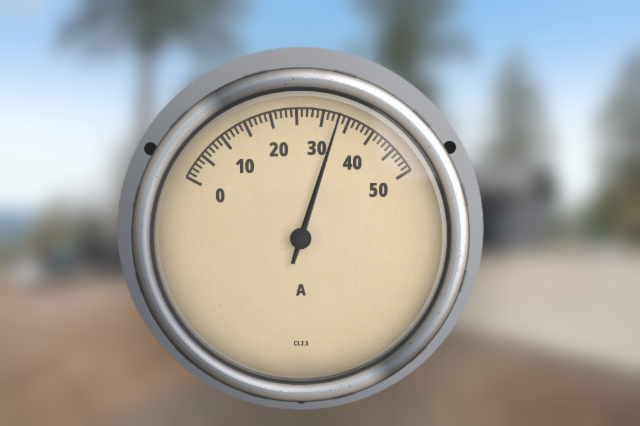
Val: 33 A
